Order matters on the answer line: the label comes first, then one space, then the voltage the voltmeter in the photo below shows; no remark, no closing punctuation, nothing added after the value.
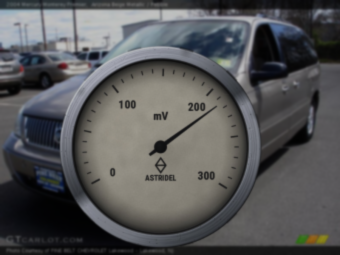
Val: 215 mV
